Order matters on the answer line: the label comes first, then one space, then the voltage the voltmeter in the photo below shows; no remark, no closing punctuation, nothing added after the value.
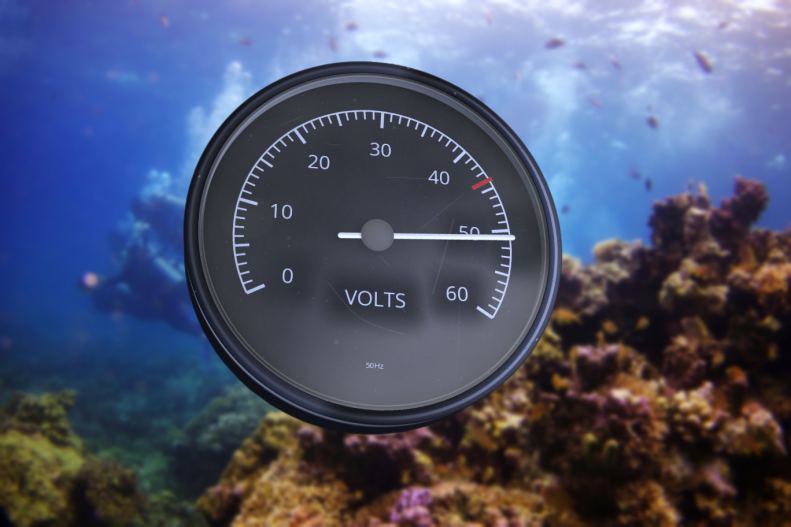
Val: 51 V
